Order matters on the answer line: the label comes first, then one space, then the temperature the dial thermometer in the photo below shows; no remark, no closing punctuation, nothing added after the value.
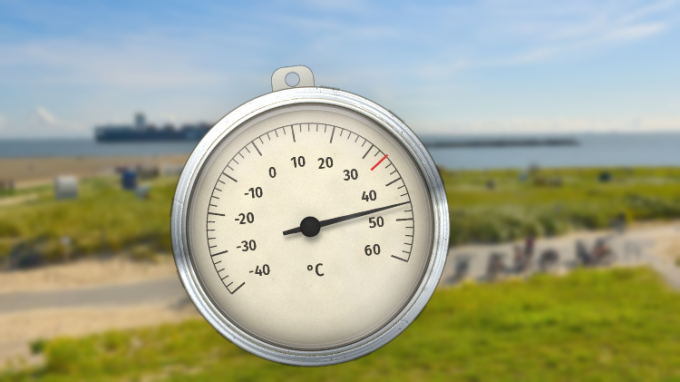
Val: 46 °C
